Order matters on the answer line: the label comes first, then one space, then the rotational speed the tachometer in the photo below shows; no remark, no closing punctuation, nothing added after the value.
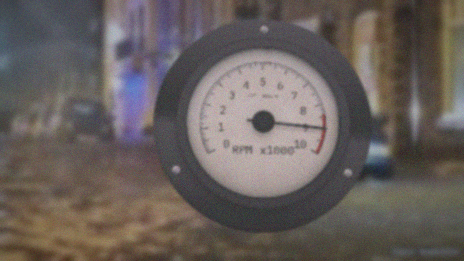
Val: 9000 rpm
